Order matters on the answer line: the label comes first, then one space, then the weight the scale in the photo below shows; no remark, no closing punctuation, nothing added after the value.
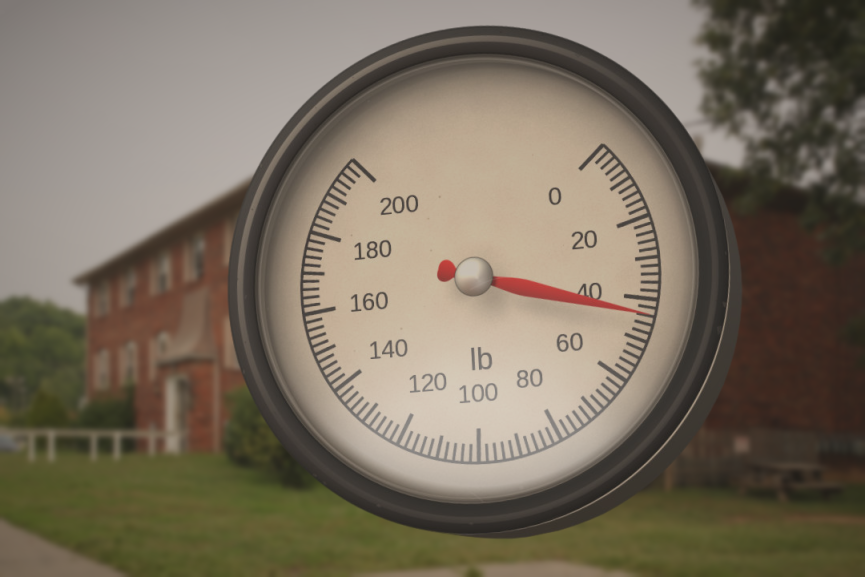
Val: 44 lb
